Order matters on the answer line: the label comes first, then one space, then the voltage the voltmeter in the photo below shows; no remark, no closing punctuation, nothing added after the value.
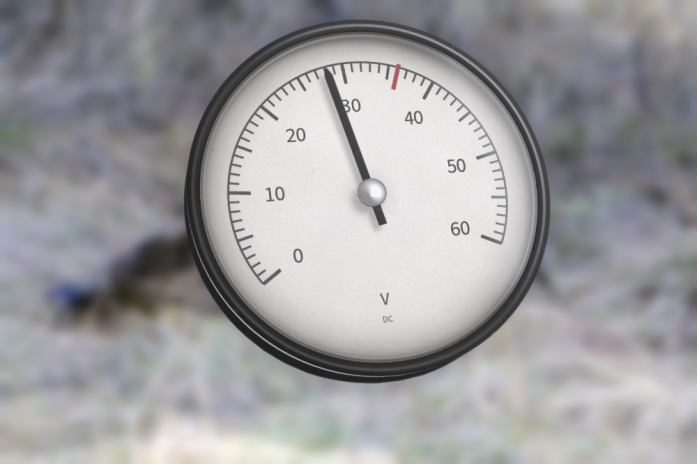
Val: 28 V
